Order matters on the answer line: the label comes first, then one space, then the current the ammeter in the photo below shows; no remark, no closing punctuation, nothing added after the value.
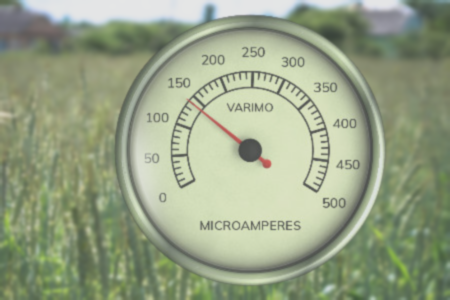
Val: 140 µA
